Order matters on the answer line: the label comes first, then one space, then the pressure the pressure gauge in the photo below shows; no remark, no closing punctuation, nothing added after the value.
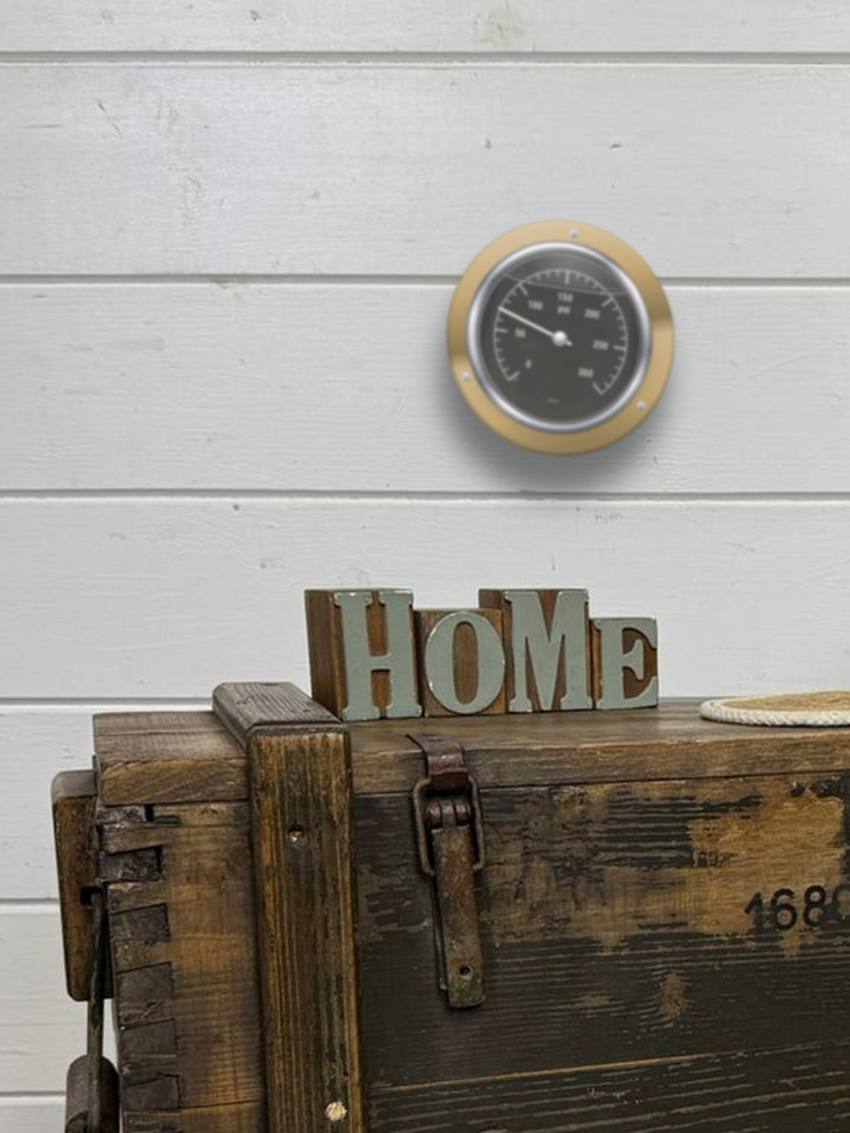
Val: 70 psi
